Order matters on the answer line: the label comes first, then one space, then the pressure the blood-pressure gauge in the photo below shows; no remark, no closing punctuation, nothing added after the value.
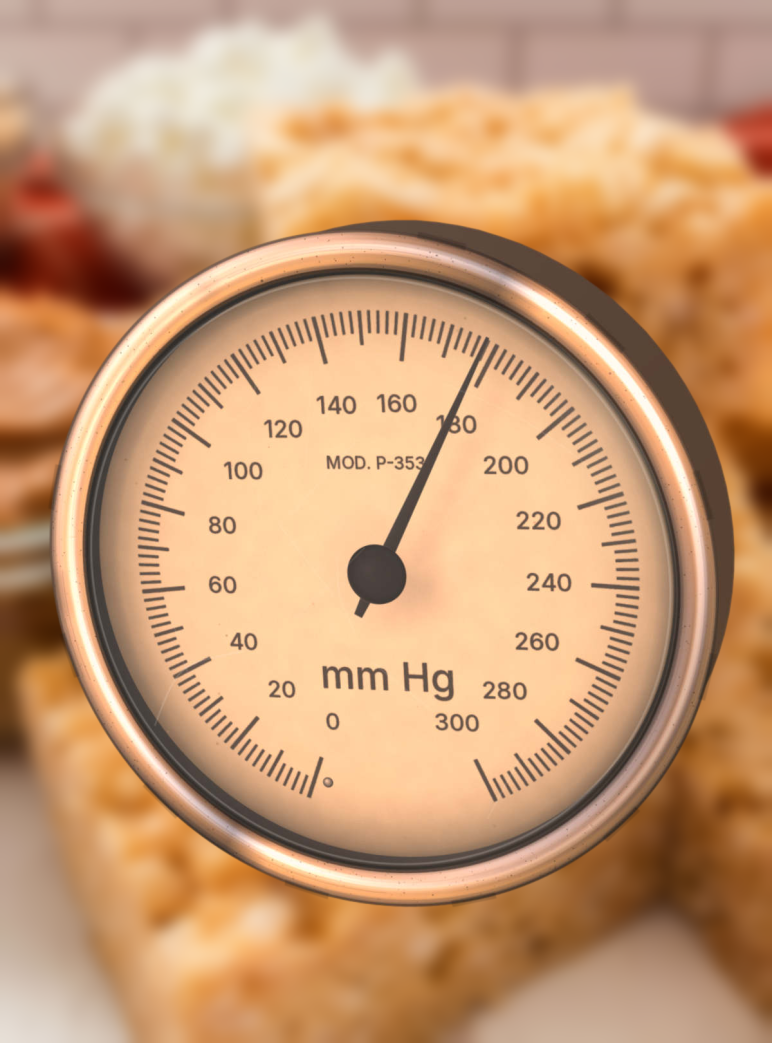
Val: 178 mmHg
